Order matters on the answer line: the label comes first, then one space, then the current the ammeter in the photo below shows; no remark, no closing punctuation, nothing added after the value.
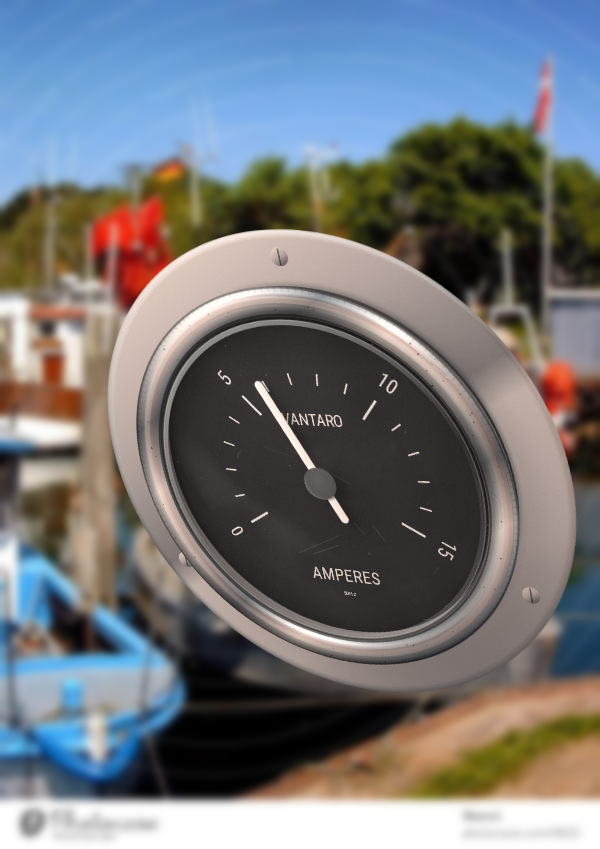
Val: 6 A
